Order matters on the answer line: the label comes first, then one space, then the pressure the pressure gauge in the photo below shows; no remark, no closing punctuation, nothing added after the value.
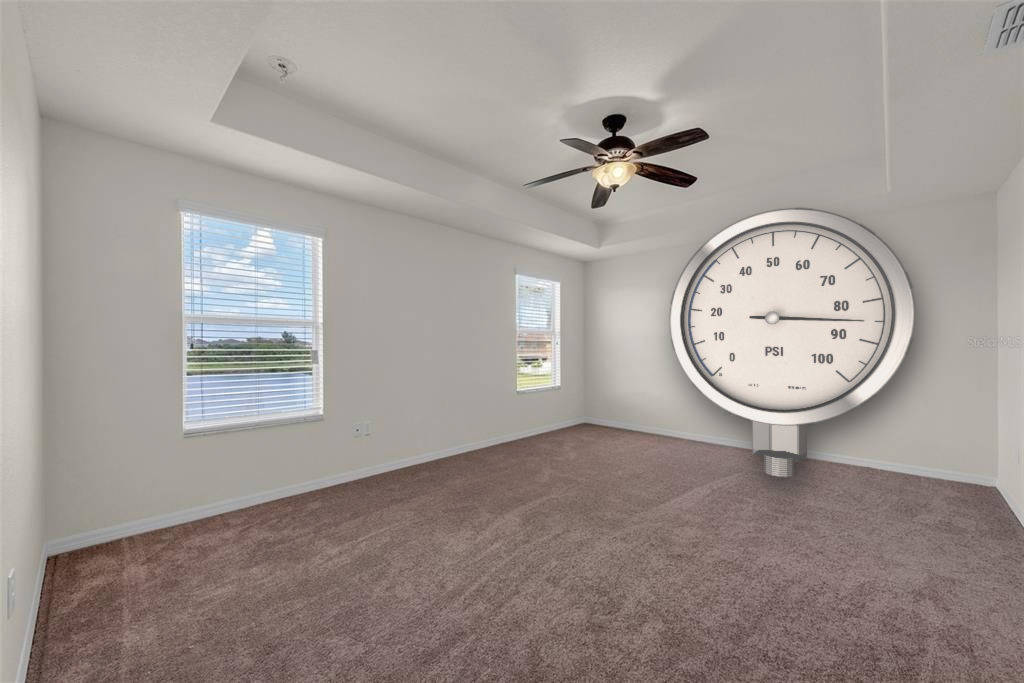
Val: 85 psi
